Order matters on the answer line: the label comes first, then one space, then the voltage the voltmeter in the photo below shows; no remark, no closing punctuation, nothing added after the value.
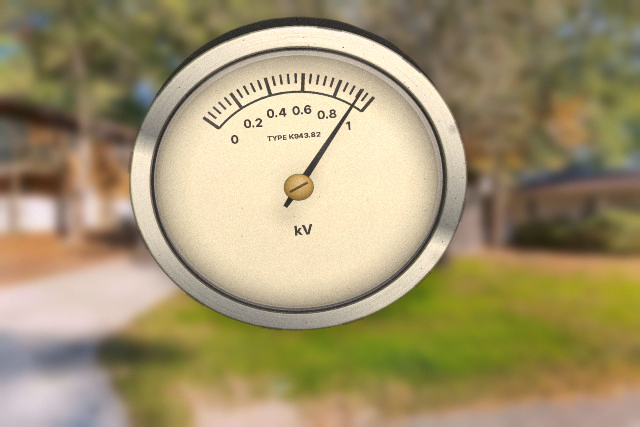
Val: 0.92 kV
